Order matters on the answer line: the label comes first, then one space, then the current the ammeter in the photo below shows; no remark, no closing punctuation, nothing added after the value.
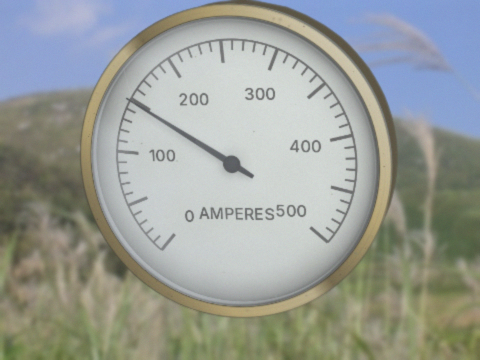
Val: 150 A
